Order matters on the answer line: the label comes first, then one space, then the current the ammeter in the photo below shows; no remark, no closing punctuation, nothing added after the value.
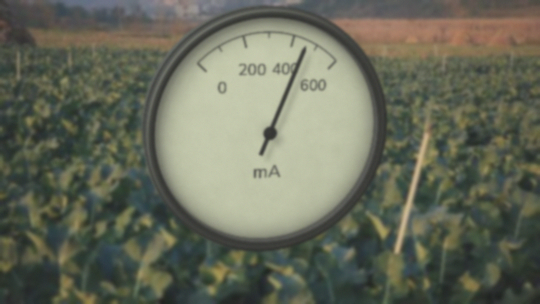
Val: 450 mA
